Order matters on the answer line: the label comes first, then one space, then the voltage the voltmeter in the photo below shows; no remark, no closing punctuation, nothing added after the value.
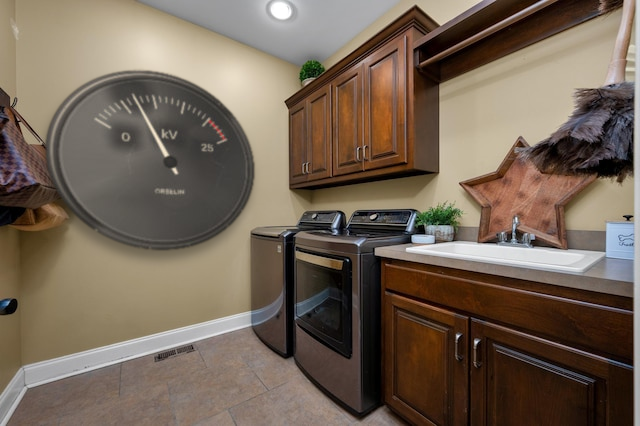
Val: 7 kV
